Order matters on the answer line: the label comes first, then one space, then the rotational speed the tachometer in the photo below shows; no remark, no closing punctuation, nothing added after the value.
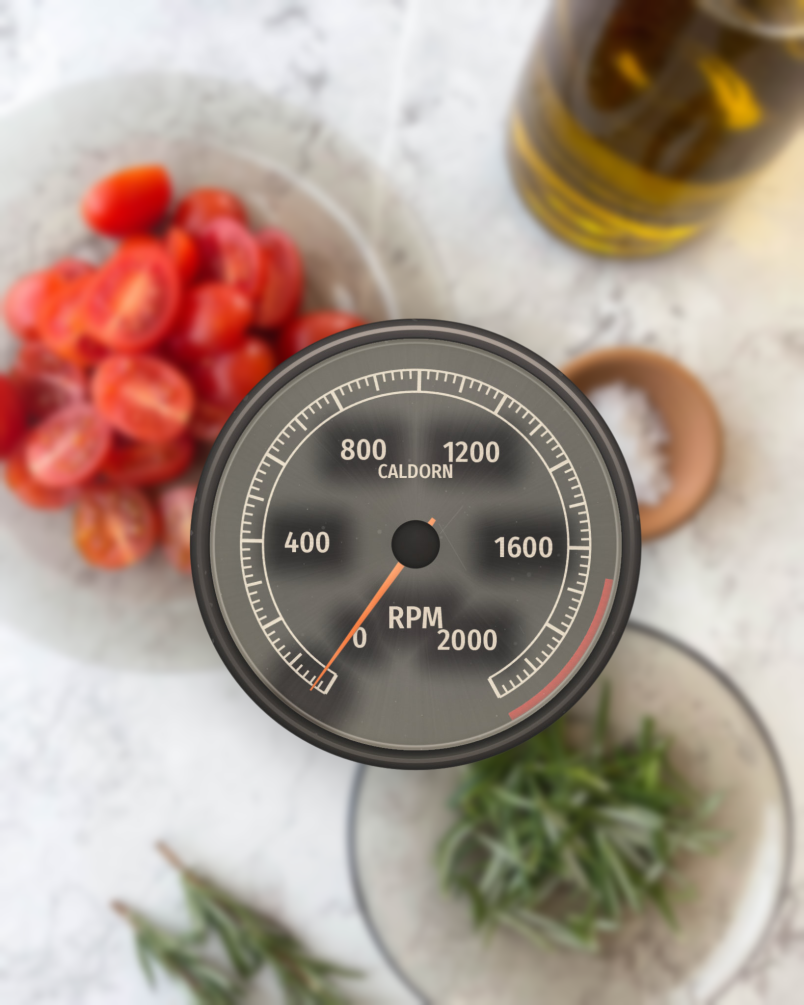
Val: 30 rpm
